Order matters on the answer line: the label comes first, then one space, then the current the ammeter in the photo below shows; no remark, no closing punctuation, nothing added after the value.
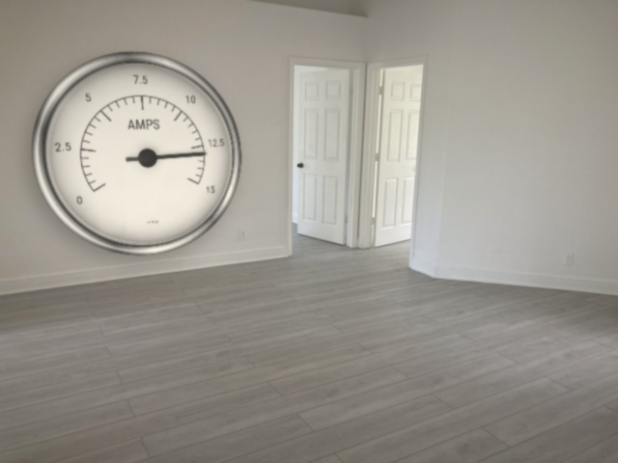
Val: 13 A
